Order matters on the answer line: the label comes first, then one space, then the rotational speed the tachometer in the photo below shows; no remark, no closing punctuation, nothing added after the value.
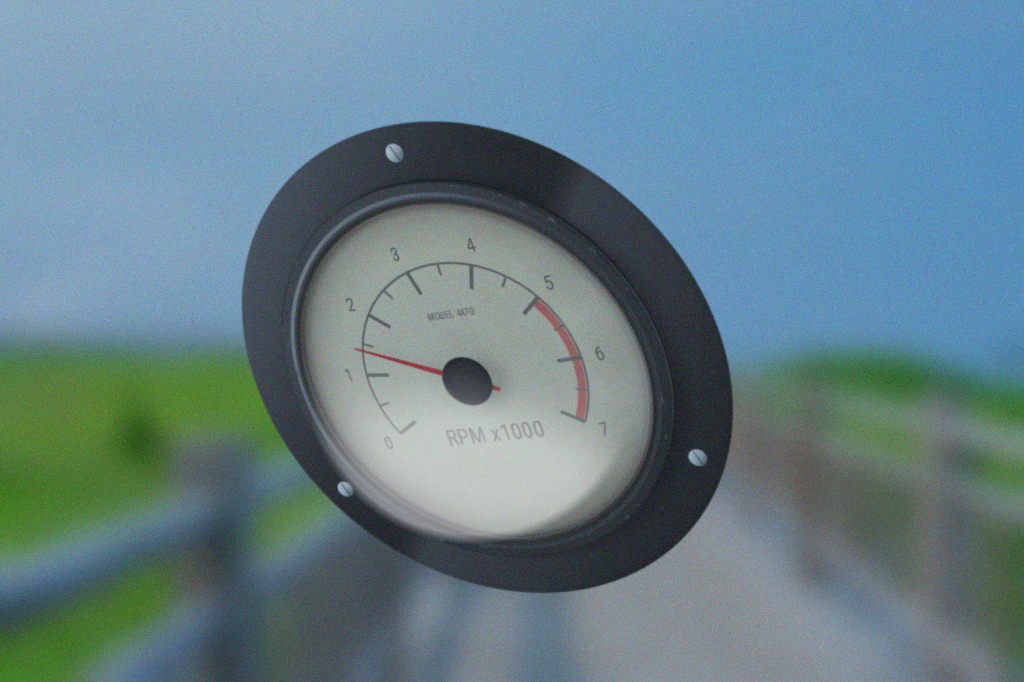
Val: 1500 rpm
